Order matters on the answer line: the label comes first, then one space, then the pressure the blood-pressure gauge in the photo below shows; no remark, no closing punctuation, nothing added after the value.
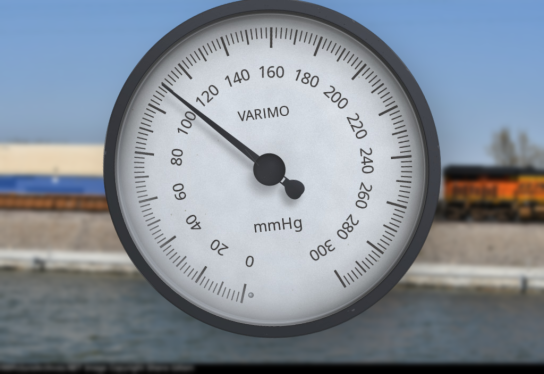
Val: 110 mmHg
